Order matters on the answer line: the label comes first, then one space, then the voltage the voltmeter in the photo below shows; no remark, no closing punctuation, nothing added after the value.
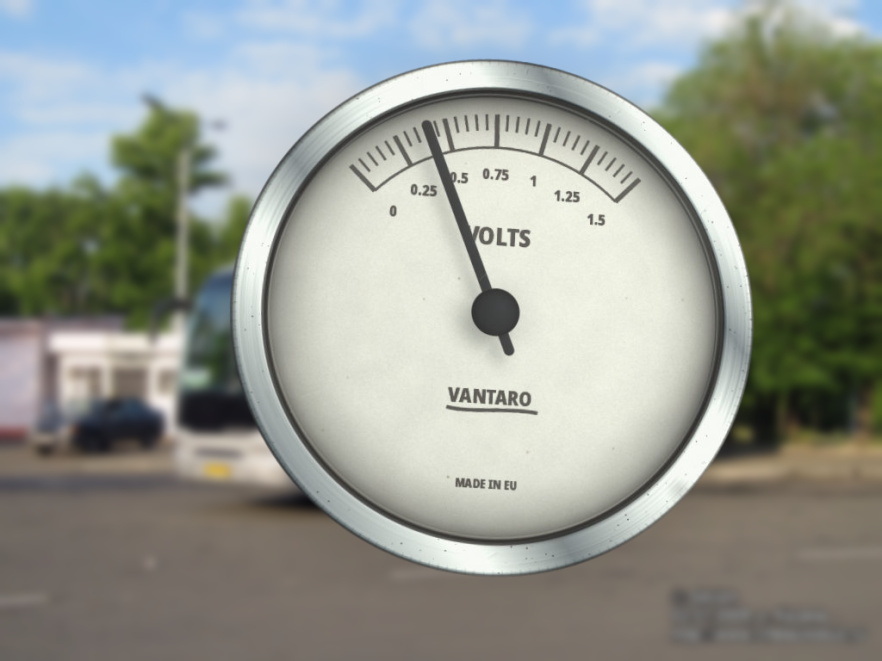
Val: 0.4 V
